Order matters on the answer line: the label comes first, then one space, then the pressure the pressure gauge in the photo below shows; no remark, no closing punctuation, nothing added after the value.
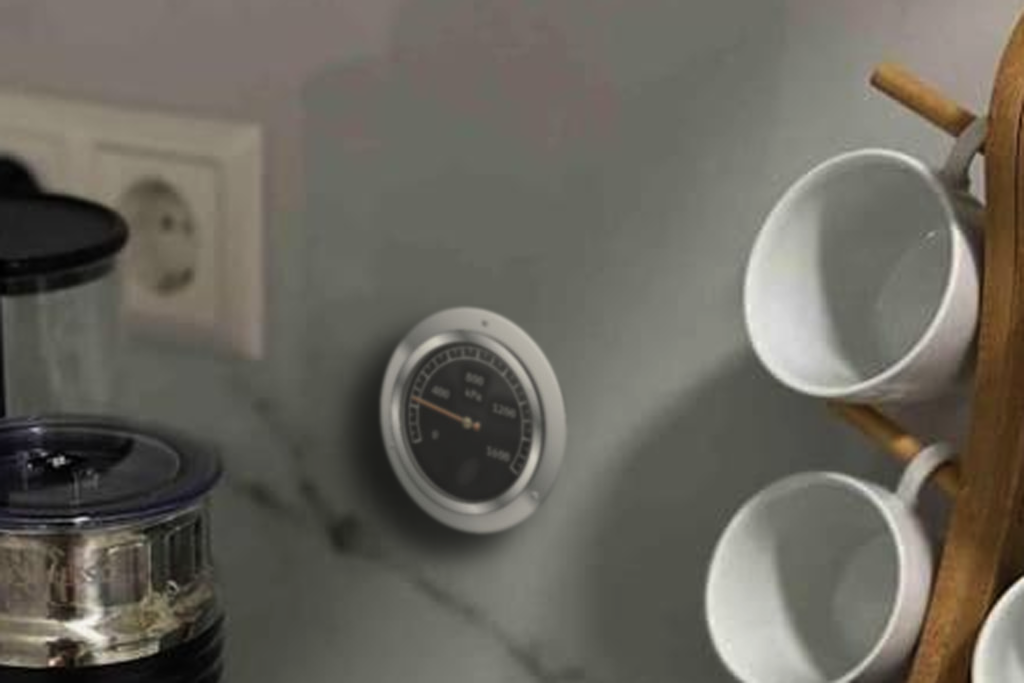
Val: 250 kPa
